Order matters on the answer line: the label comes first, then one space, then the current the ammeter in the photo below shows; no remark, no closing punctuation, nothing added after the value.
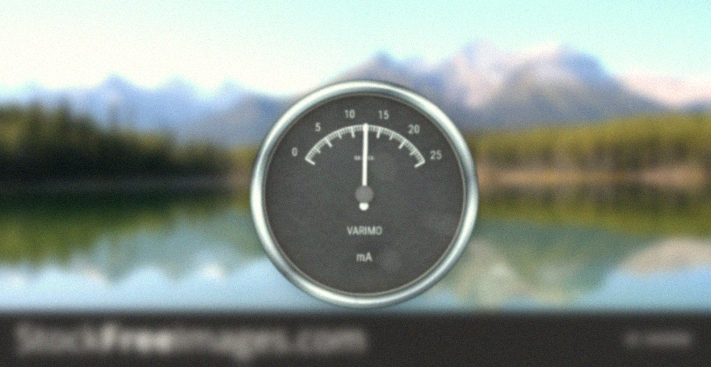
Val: 12.5 mA
